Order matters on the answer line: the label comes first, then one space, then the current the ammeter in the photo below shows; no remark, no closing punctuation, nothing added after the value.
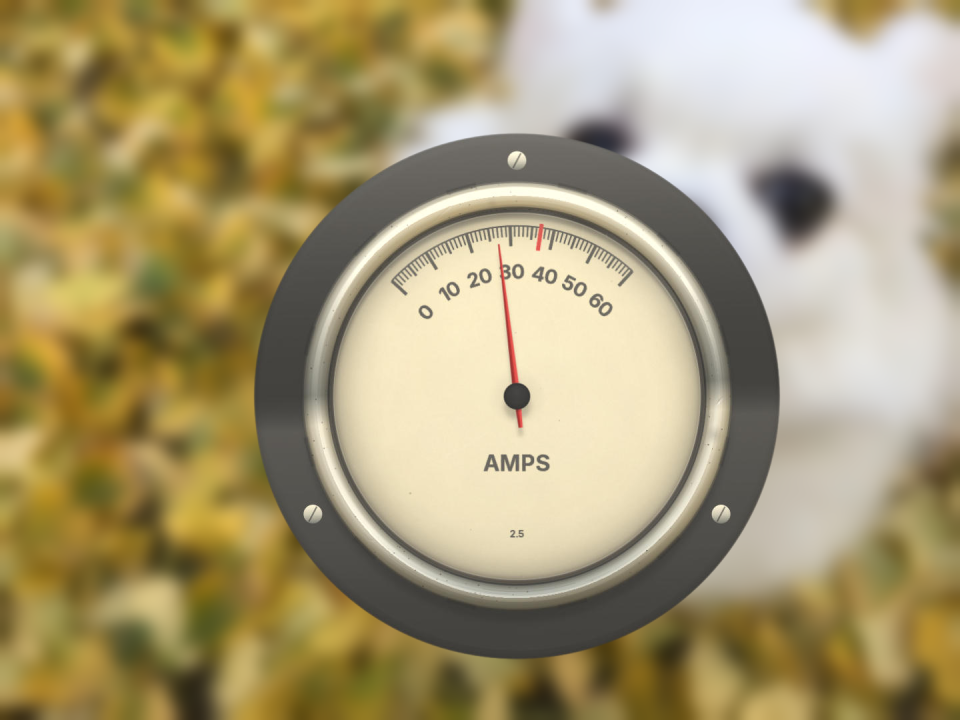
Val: 27 A
